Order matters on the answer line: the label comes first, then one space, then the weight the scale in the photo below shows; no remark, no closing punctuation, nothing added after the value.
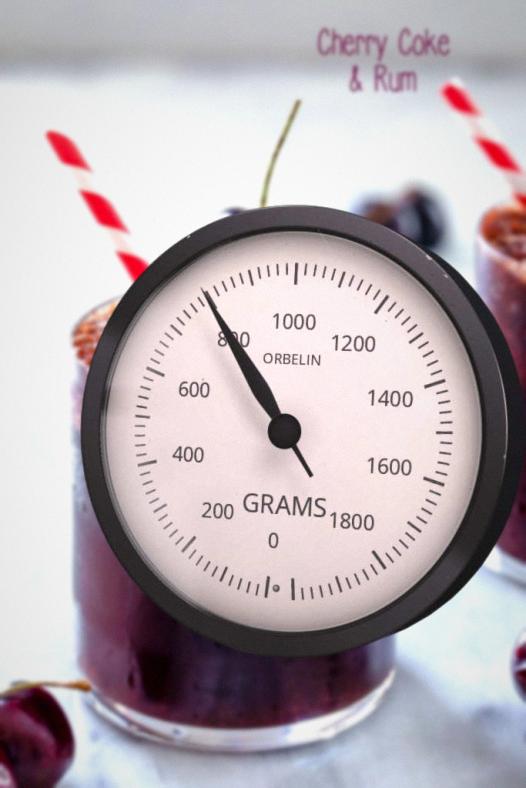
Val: 800 g
